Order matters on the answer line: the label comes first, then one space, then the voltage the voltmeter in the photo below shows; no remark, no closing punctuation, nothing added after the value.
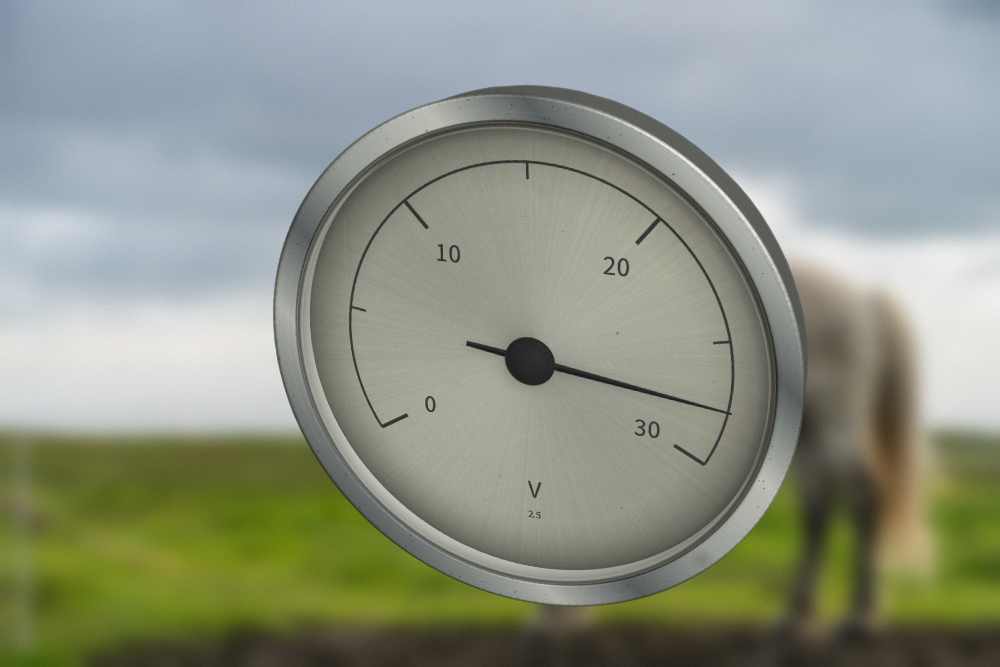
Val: 27.5 V
